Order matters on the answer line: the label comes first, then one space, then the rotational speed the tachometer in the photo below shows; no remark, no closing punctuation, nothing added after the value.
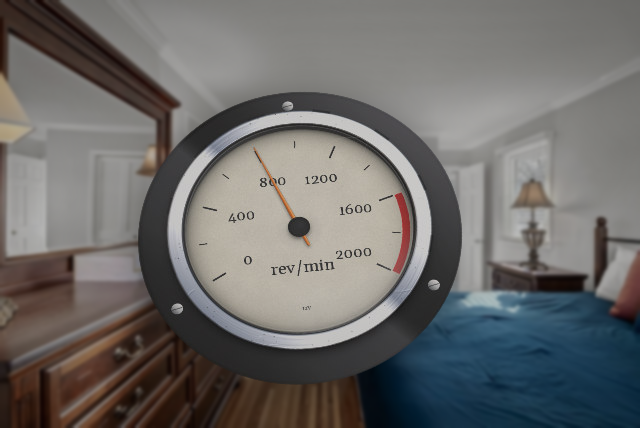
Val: 800 rpm
